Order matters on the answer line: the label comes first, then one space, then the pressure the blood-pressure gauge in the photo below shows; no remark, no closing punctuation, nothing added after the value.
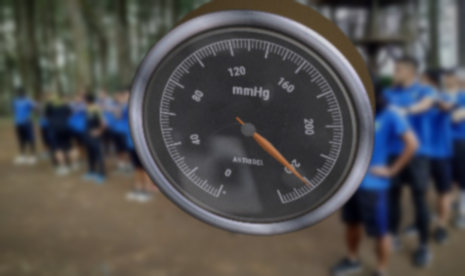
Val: 240 mmHg
